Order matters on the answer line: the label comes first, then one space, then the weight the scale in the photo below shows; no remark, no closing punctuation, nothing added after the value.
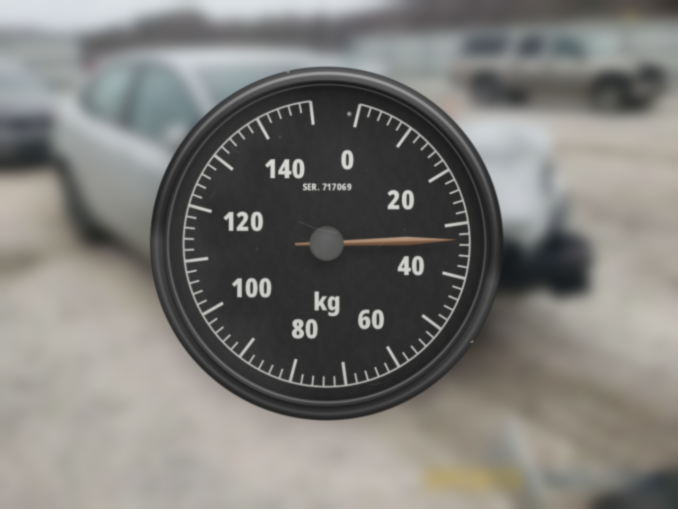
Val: 33 kg
